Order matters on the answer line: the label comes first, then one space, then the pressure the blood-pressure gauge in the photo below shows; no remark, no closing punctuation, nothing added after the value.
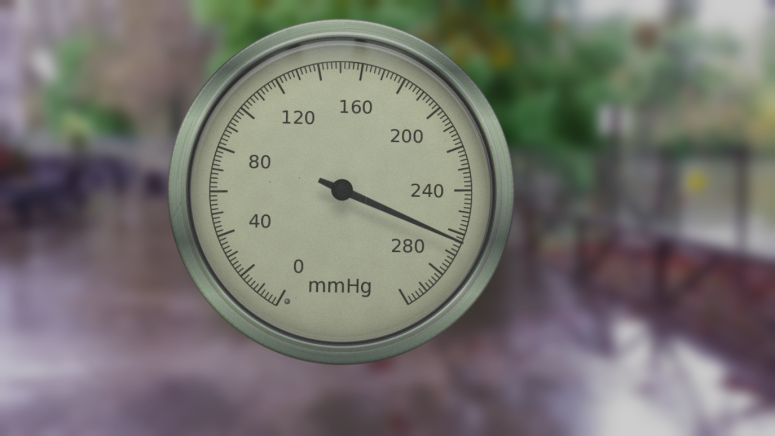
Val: 264 mmHg
